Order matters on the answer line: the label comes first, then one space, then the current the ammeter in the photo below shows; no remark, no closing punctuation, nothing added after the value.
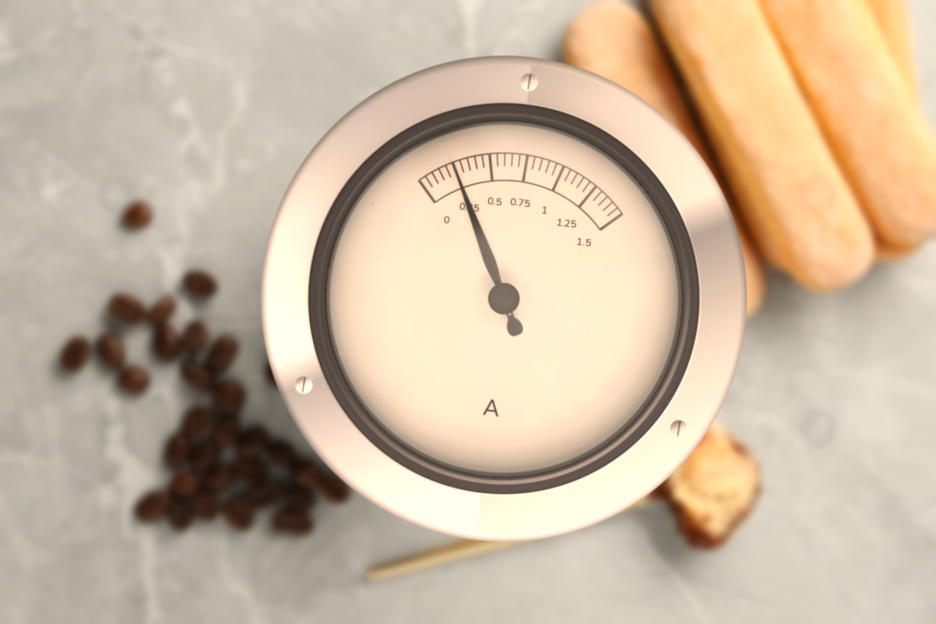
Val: 0.25 A
